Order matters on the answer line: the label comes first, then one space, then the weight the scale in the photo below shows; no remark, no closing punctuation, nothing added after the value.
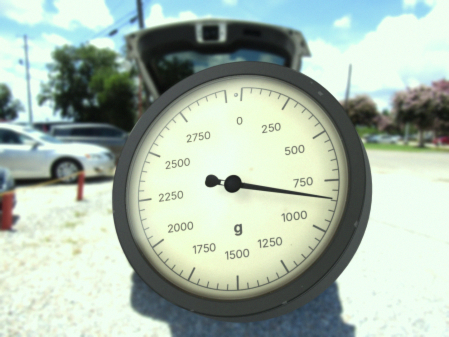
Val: 850 g
